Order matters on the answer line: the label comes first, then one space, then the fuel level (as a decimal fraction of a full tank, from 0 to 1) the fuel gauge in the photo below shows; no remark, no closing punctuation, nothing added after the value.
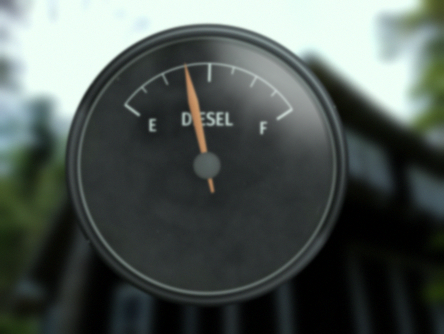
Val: 0.375
